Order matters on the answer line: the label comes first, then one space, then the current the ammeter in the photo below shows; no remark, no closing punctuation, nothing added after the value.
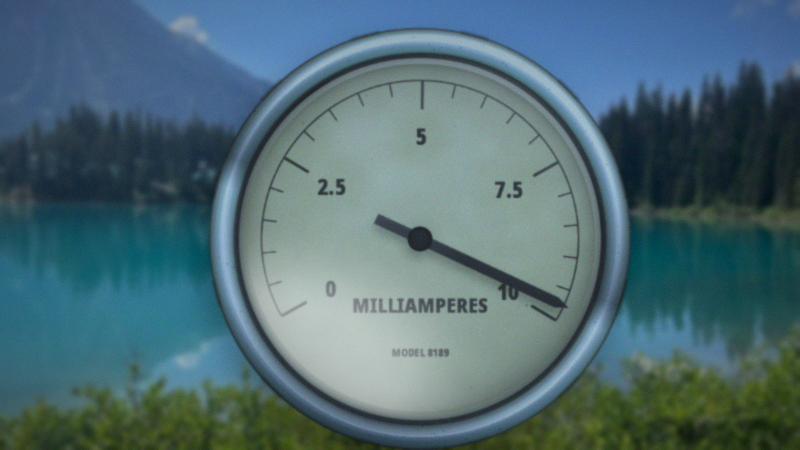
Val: 9.75 mA
